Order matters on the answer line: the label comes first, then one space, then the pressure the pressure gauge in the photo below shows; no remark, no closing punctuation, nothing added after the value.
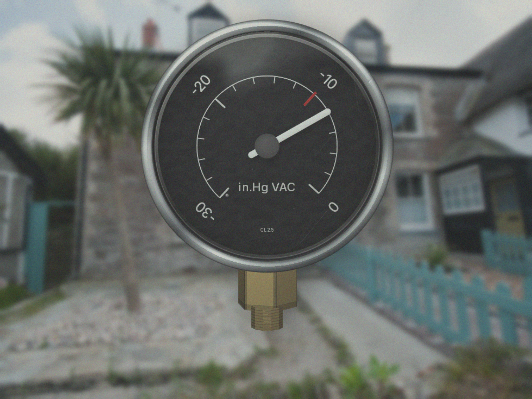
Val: -8 inHg
